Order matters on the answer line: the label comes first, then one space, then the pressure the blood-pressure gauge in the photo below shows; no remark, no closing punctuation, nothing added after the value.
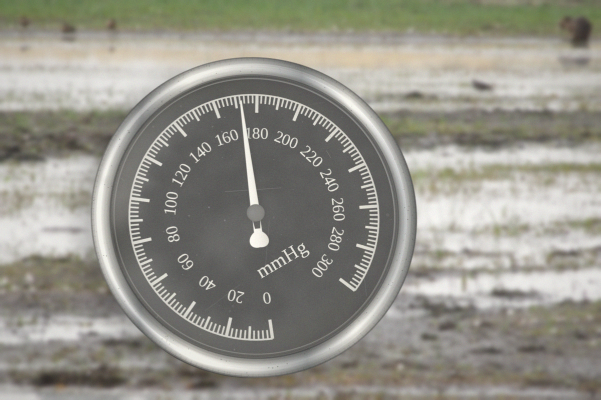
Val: 172 mmHg
